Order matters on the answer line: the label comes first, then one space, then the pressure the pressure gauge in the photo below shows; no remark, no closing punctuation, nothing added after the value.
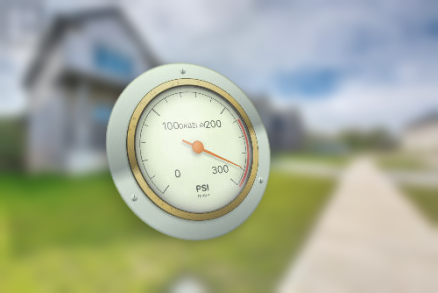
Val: 280 psi
